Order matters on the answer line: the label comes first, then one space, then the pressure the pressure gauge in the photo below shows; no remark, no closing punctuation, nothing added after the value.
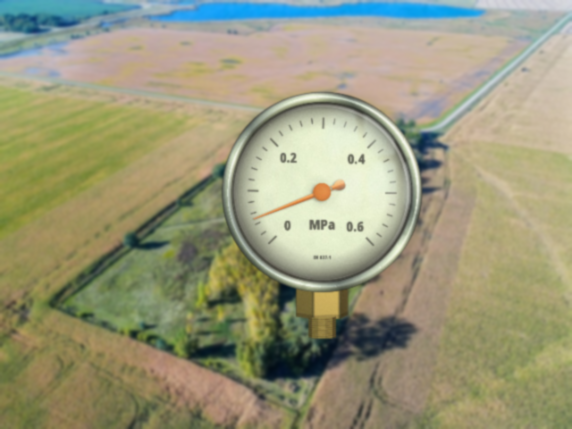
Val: 0.05 MPa
